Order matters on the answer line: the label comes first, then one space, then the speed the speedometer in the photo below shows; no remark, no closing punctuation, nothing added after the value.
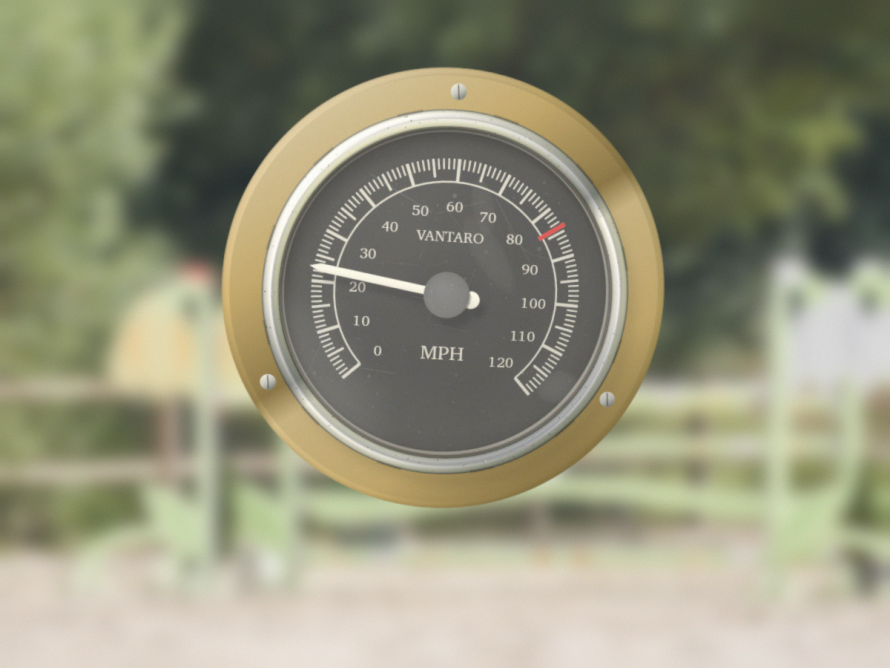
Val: 23 mph
